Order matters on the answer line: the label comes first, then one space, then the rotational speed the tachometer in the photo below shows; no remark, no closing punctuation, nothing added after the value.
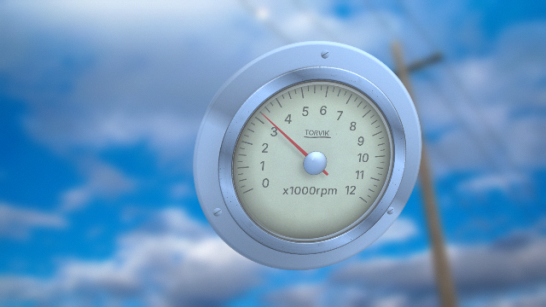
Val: 3250 rpm
